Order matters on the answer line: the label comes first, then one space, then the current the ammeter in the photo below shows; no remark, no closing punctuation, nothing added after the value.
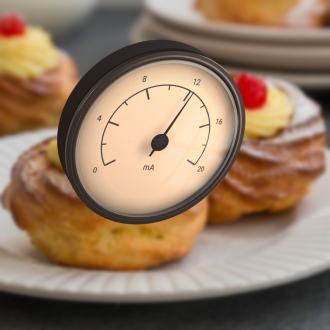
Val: 12 mA
